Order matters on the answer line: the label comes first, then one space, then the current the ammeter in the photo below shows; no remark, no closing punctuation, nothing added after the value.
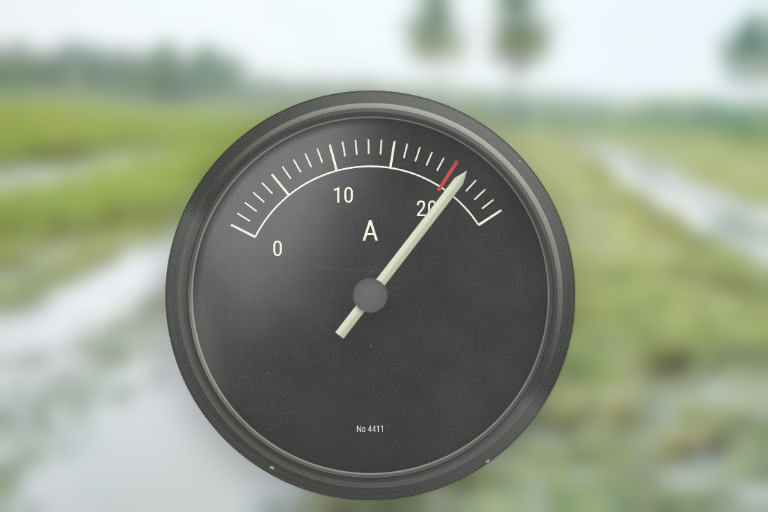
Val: 21 A
